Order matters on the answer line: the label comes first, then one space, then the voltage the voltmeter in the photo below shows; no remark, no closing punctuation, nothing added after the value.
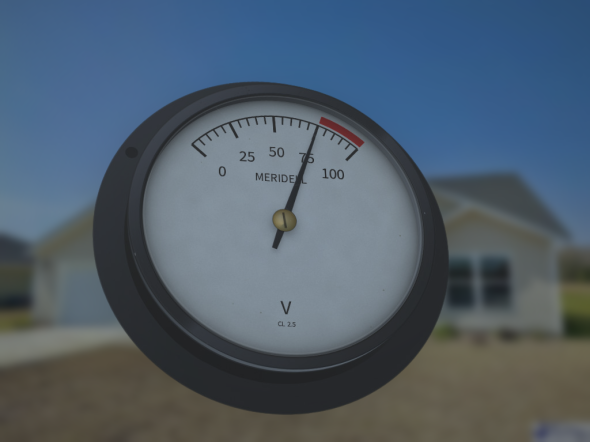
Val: 75 V
